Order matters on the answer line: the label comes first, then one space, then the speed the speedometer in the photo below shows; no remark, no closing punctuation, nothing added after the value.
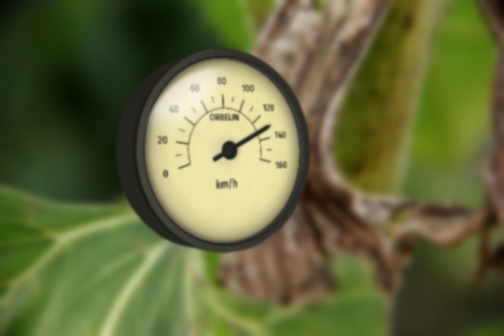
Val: 130 km/h
